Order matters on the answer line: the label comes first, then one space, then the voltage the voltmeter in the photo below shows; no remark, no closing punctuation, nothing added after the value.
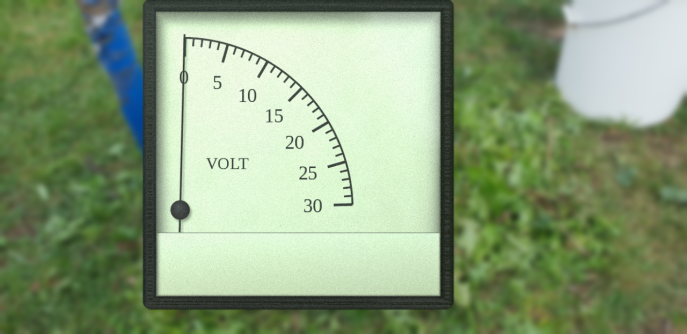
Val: 0 V
